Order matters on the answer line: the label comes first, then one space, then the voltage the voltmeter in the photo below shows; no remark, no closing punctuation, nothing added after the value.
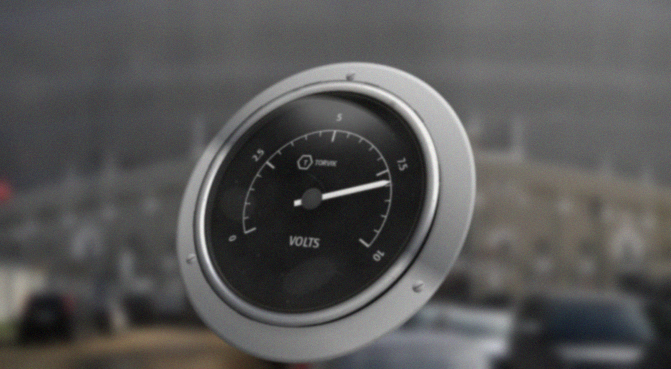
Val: 8 V
